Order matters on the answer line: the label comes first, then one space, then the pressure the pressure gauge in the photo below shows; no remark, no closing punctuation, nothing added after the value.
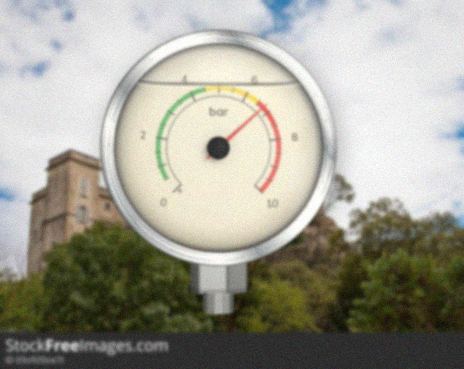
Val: 6.75 bar
